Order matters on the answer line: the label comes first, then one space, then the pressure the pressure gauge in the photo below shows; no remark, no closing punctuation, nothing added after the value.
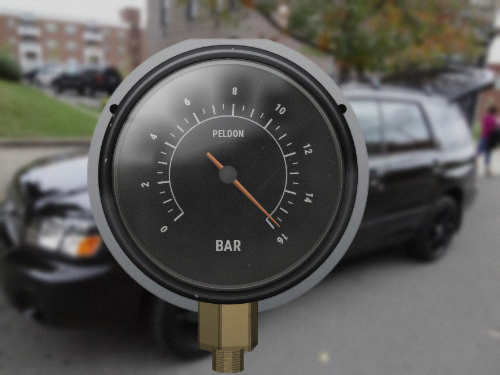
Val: 15.75 bar
